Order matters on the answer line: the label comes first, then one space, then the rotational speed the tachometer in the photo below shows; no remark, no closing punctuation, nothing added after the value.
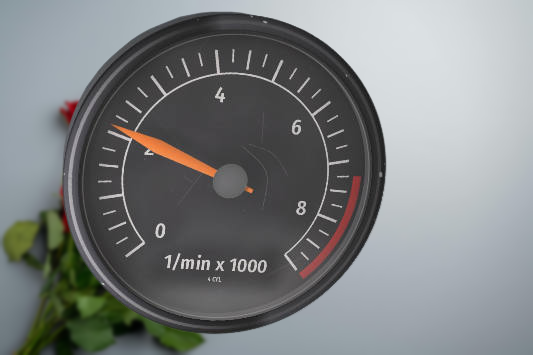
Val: 2125 rpm
